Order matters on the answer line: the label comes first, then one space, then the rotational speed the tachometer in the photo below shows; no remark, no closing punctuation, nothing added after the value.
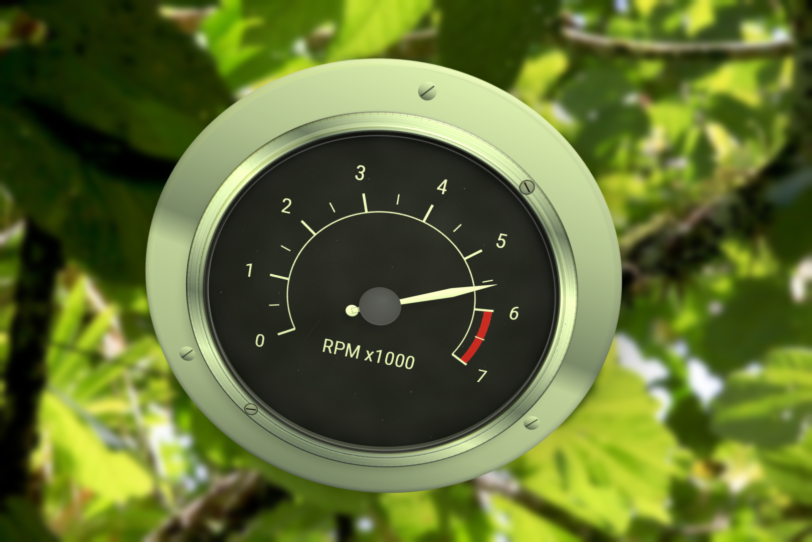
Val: 5500 rpm
